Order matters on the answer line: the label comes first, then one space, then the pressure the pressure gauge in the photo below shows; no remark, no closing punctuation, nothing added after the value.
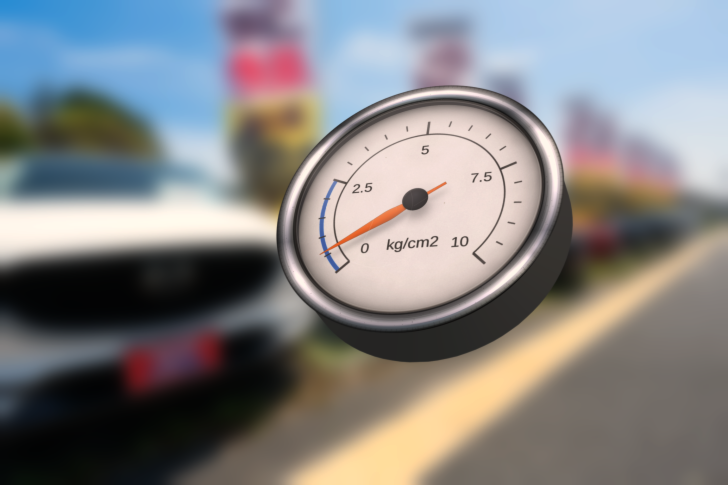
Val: 0.5 kg/cm²
